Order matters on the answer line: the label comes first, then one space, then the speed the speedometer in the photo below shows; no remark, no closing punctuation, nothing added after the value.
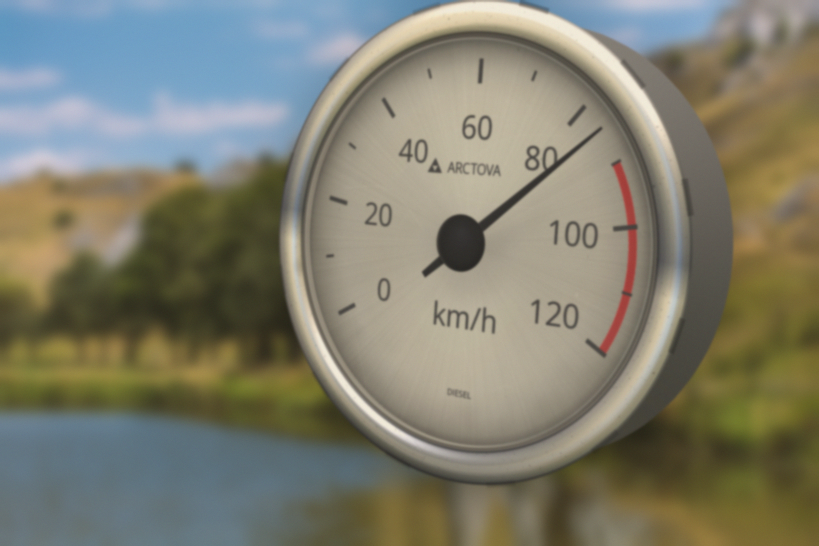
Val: 85 km/h
